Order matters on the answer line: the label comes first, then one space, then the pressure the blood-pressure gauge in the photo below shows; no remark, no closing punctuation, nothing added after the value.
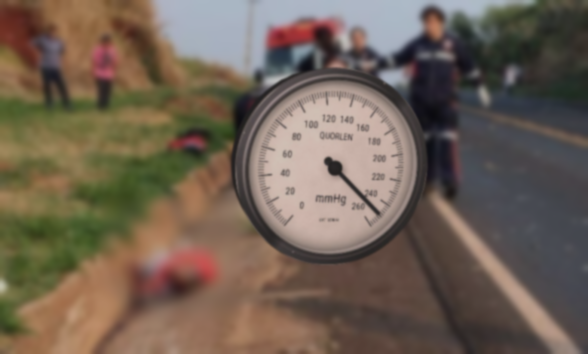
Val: 250 mmHg
